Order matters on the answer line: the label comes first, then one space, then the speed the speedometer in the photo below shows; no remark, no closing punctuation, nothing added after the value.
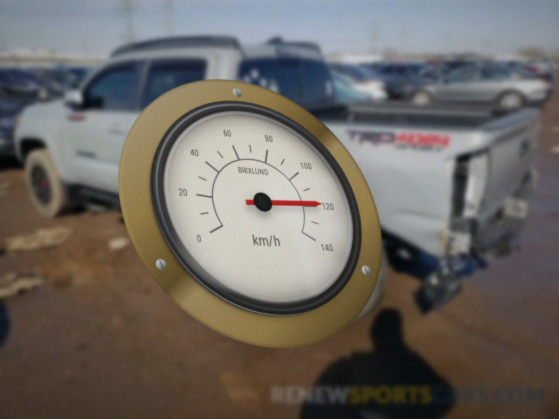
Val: 120 km/h
